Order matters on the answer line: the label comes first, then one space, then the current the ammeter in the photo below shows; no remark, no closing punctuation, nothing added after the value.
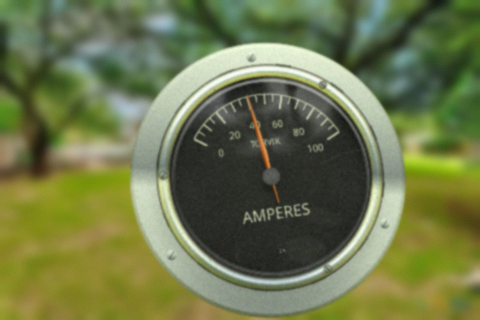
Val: 40 A
